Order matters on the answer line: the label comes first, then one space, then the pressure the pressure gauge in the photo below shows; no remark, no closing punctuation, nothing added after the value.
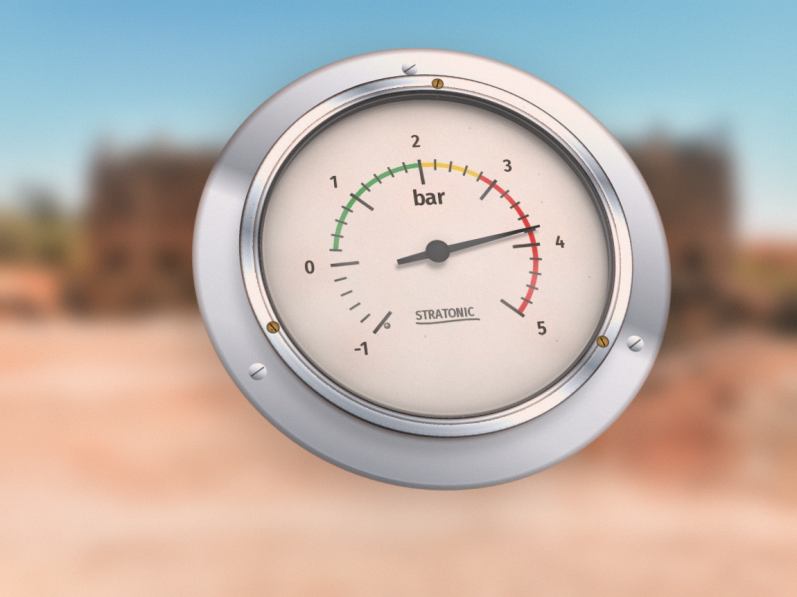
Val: 3.8 bar
